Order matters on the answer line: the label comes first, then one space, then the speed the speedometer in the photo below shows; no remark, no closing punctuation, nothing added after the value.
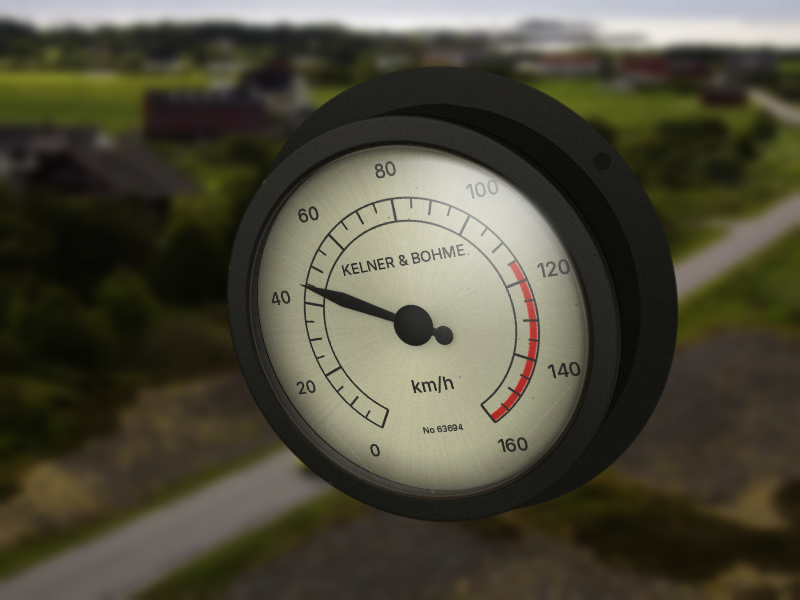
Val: 45 km/h
